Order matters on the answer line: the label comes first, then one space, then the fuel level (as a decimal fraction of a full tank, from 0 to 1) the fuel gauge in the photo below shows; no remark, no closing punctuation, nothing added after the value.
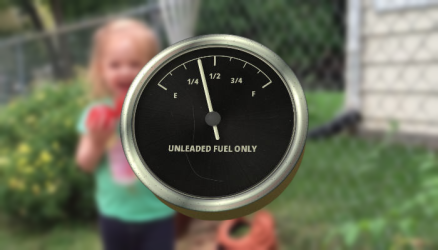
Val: 0.375
